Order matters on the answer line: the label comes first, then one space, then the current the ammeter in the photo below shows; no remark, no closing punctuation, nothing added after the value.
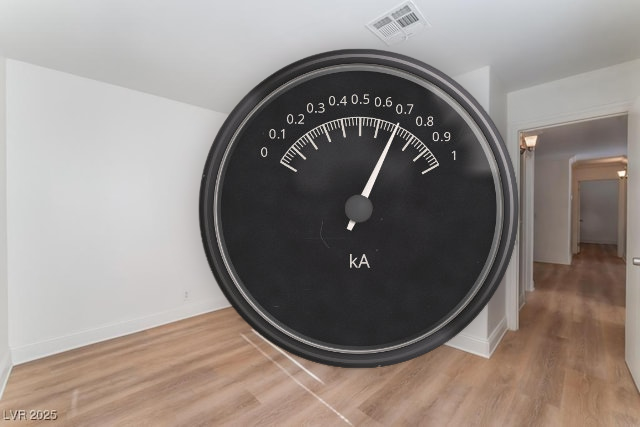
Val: 0.7 kA
